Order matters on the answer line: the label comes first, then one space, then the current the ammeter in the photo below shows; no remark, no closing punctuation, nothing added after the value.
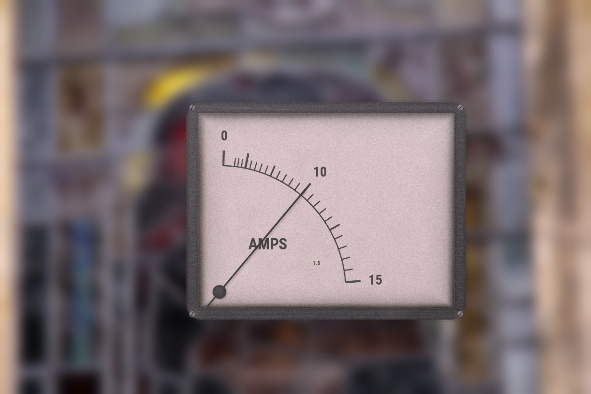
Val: 10 A
